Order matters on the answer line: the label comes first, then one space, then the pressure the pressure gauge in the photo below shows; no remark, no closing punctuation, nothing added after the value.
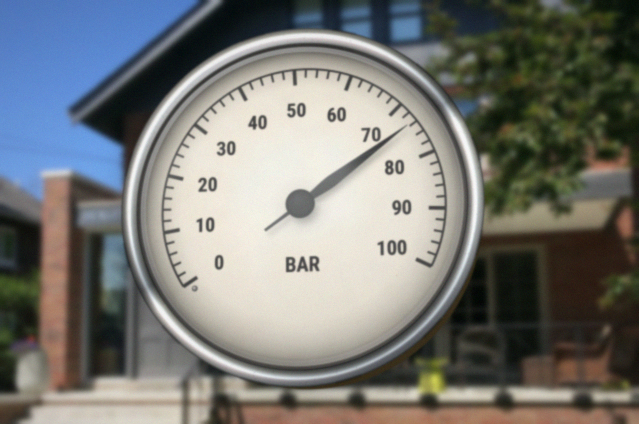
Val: 74 bar
